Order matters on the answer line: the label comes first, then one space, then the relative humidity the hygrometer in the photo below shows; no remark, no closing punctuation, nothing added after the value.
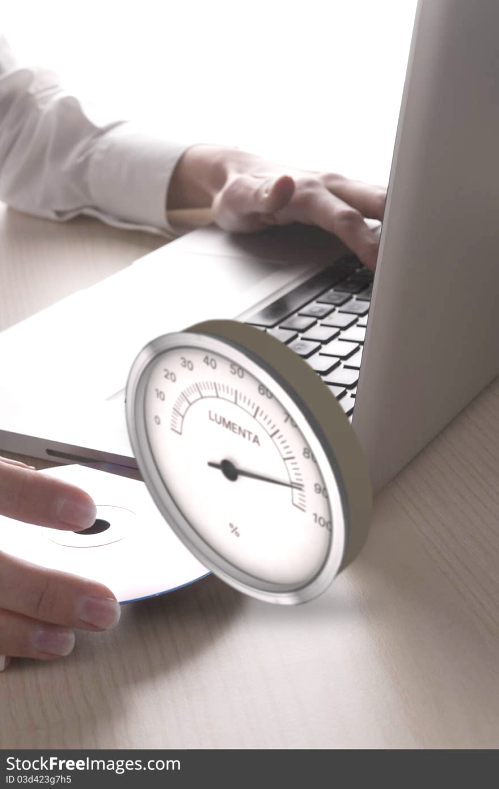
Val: 90 %
